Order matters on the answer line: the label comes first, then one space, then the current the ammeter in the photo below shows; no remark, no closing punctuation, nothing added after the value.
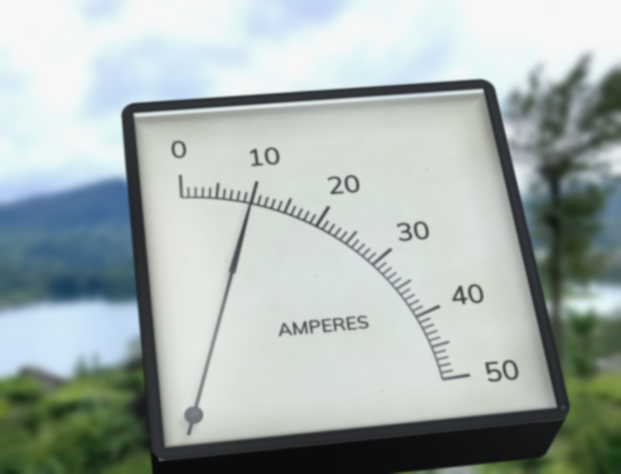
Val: 10 A
